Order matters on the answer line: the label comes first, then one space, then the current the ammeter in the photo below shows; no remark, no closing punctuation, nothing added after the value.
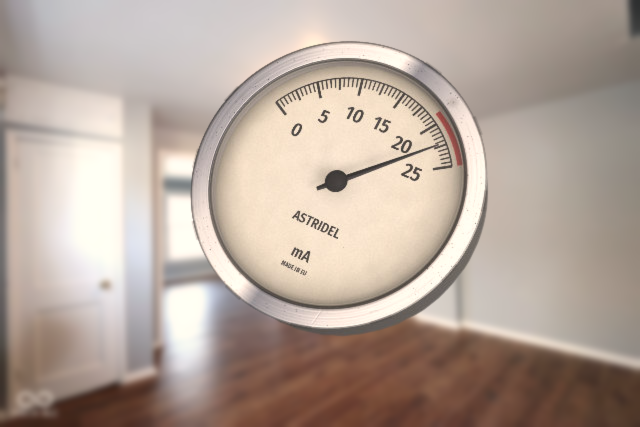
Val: 22.5 mA
